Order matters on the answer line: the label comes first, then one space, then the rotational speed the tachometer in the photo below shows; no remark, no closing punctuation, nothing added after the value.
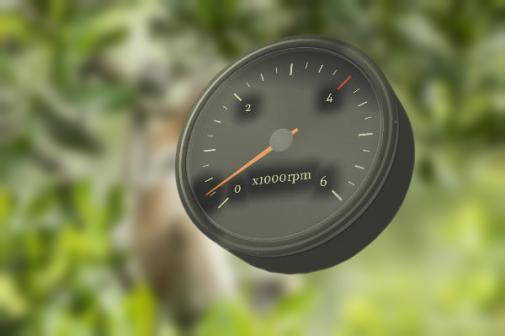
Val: 250 rpm
